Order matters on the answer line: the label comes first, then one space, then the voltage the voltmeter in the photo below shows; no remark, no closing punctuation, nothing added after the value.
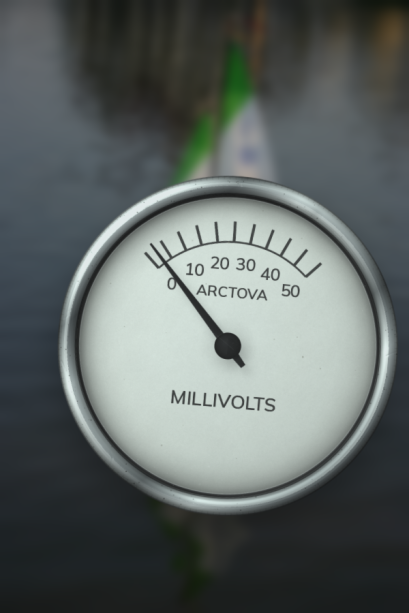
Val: 2.5 mV
